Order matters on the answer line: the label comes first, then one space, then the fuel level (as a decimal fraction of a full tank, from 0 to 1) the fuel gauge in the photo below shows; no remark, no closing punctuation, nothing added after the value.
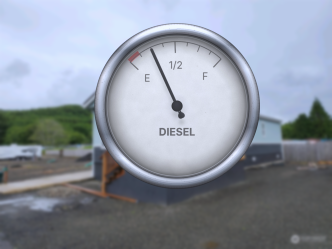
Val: 0.25
